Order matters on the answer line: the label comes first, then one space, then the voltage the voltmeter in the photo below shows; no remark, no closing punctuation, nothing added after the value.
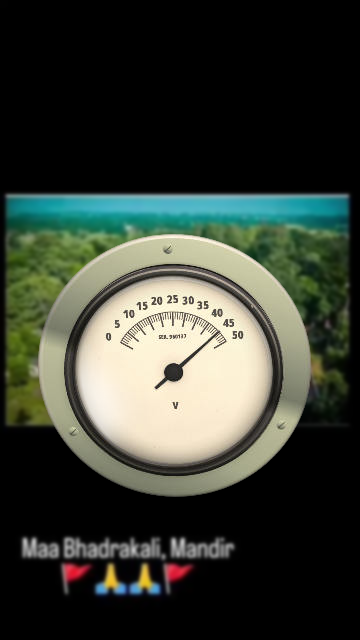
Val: 45 V
